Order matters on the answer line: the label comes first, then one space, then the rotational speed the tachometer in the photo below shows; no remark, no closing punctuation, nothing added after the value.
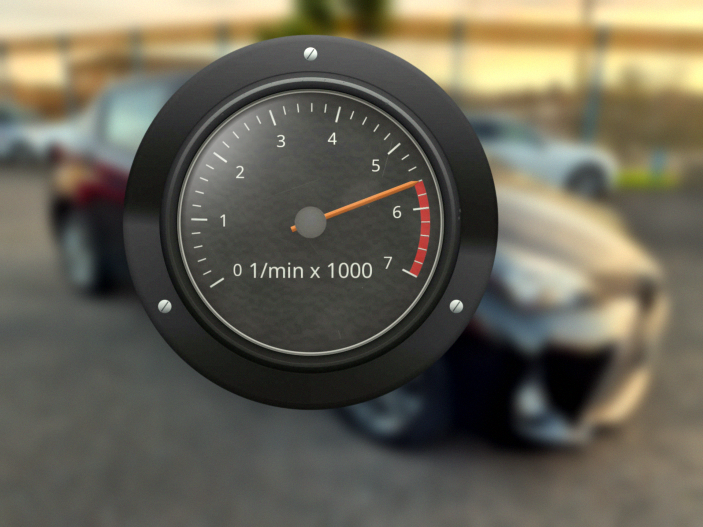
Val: 5600 rpm
